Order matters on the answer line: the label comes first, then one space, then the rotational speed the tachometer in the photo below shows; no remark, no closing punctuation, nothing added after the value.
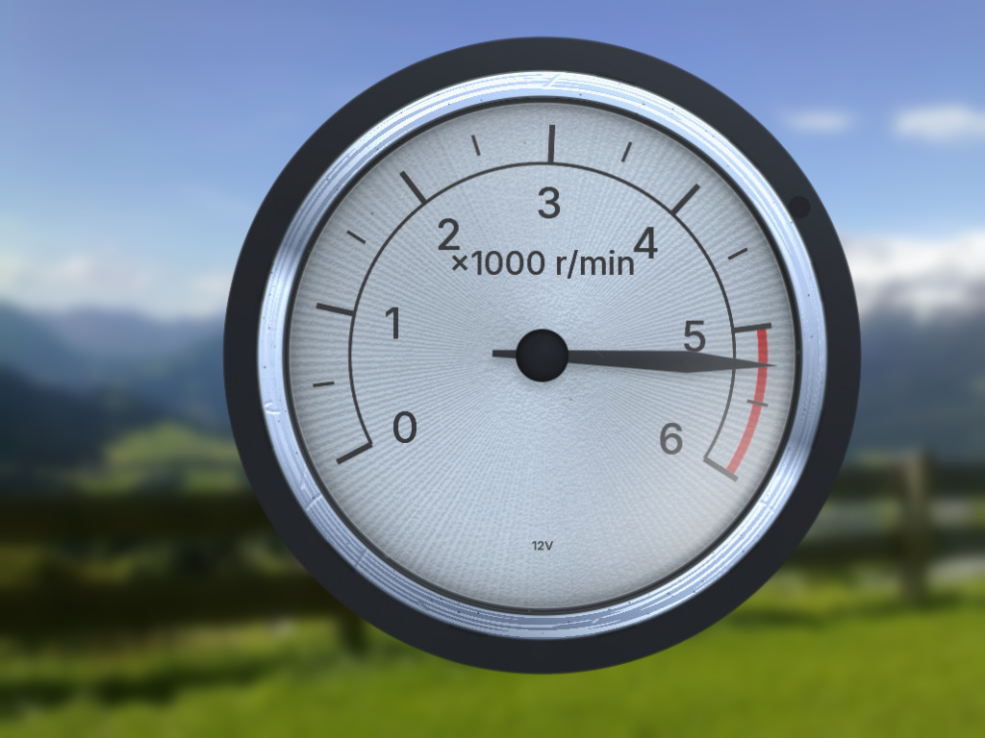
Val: 5250 rpm
